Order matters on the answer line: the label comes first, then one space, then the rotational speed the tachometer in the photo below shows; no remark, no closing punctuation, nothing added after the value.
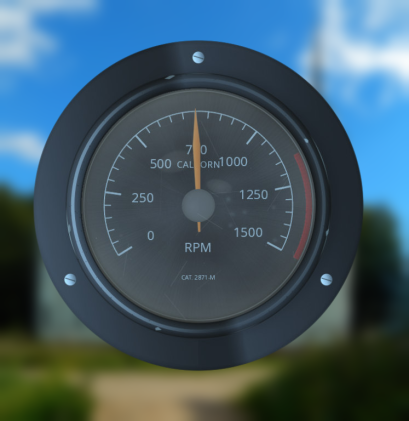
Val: 750 rpm
